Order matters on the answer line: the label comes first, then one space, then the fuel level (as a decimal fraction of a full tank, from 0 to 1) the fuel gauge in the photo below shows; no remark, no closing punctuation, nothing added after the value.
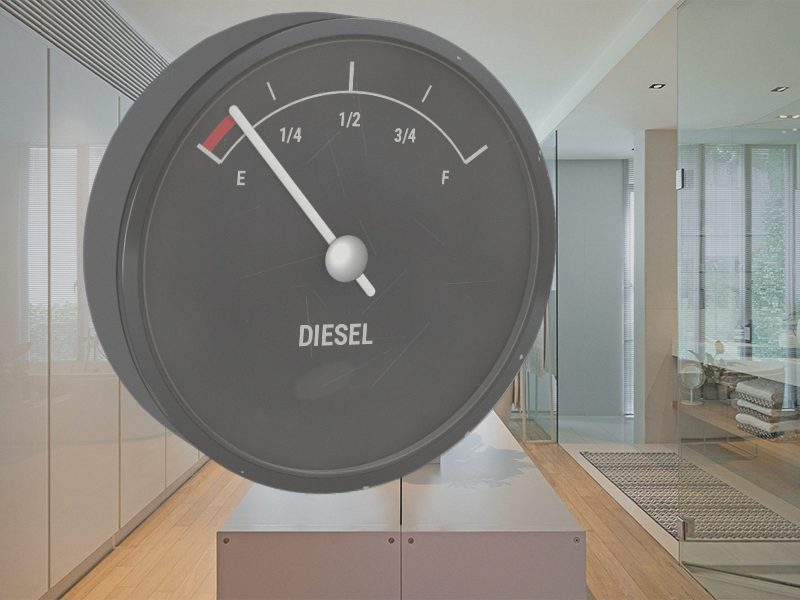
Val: 0.125
